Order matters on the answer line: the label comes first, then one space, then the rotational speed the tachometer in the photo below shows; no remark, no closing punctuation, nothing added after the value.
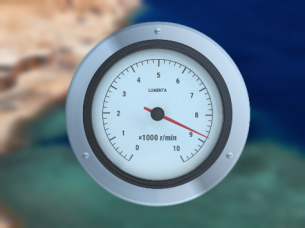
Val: 8800 rpm
